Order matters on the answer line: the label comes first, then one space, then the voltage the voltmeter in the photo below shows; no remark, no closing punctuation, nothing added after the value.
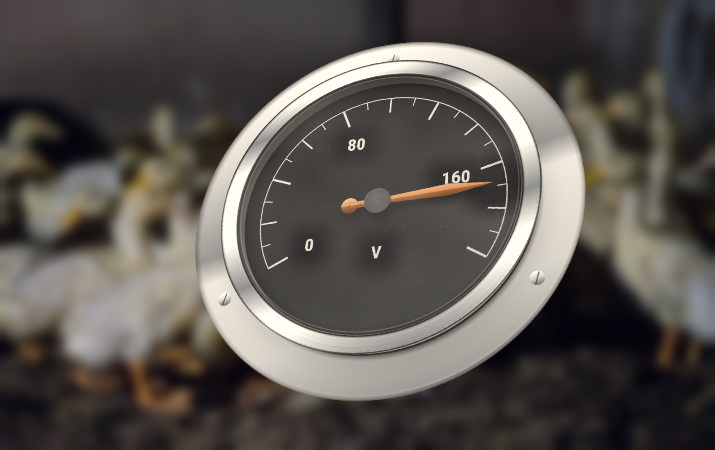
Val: 170 V
